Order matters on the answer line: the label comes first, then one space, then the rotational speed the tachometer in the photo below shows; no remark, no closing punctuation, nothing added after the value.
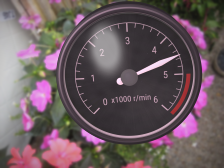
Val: 4500 rpm
